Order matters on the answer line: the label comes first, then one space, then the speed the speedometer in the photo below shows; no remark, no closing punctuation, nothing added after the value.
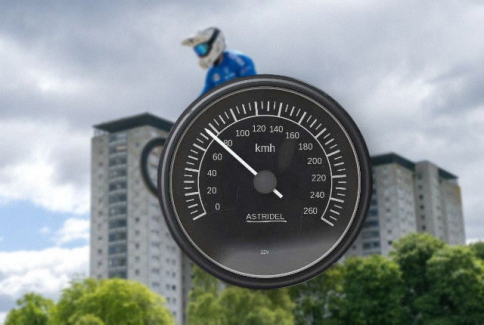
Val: 75 km/h
